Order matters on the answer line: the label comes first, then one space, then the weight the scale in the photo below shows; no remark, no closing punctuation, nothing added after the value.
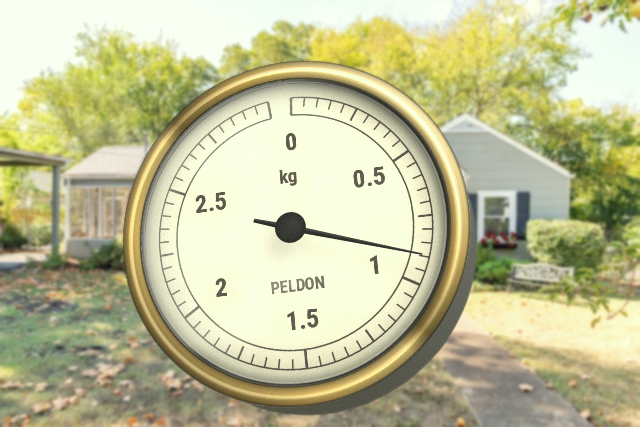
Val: 0.9 kg
